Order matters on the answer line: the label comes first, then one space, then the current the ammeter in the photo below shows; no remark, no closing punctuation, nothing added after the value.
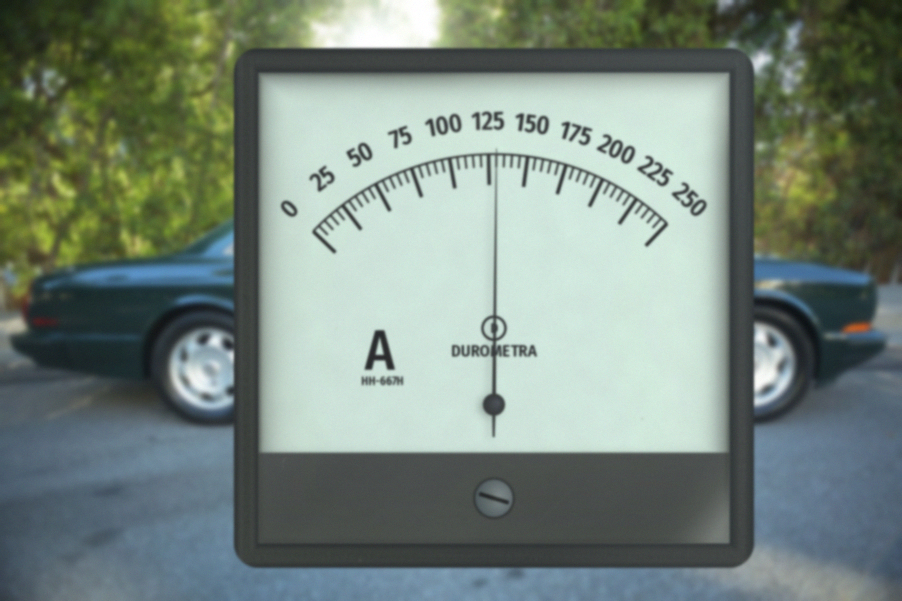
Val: 130 A
